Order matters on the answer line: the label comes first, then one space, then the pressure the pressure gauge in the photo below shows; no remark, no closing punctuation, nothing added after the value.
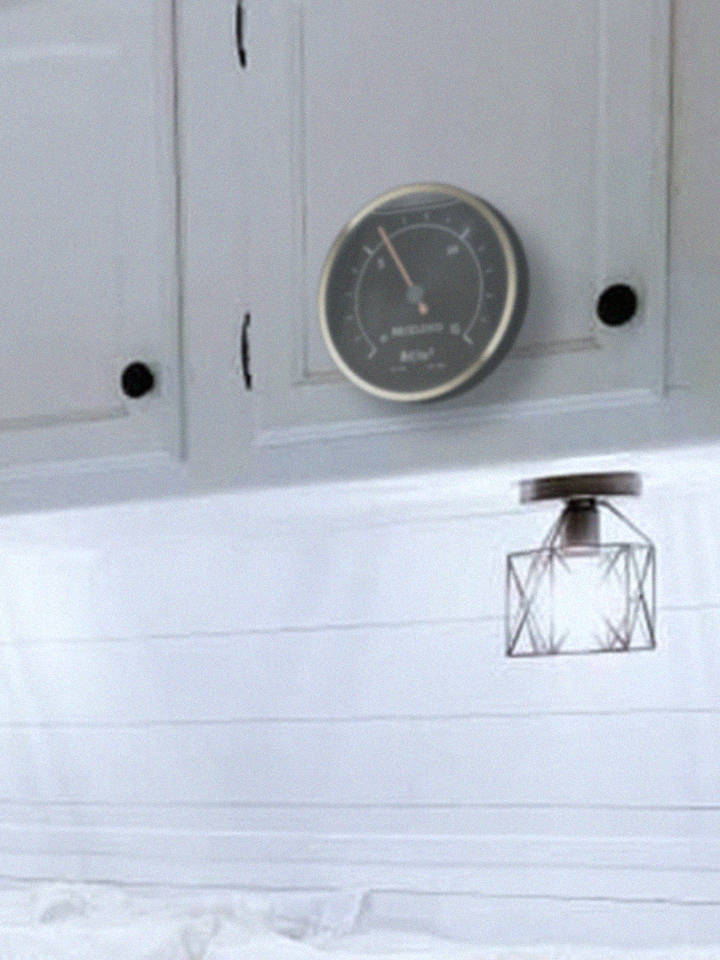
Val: 6 psi
